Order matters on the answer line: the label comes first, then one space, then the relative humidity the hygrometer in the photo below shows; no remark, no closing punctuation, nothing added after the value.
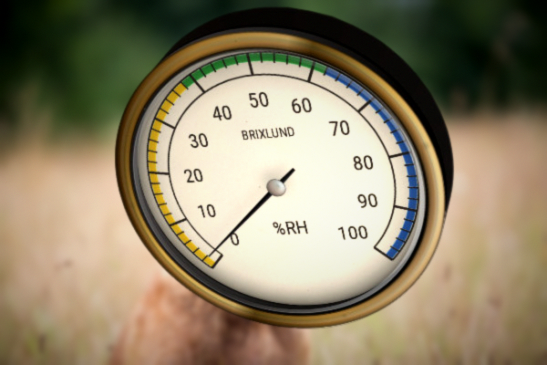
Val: 2 %
